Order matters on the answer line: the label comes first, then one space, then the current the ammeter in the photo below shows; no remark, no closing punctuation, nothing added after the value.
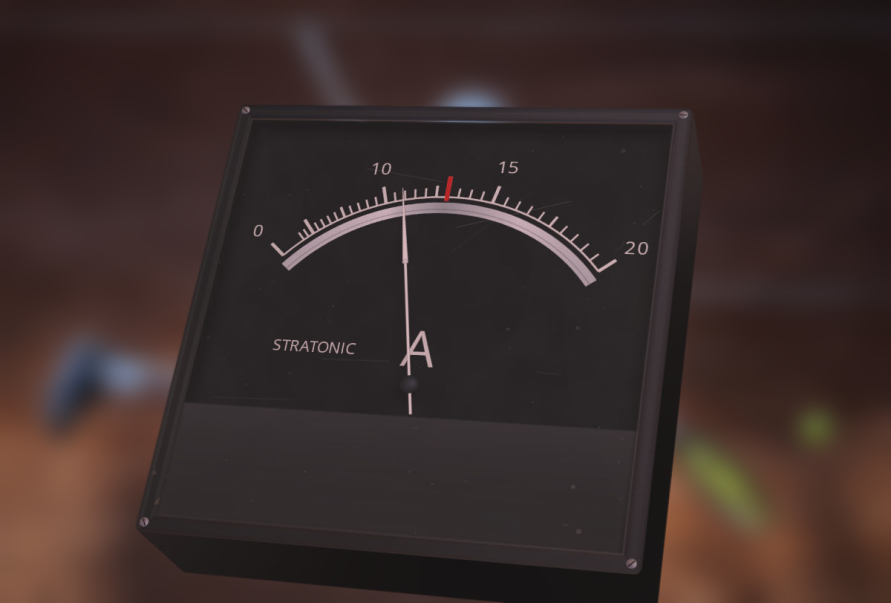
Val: 11 A
